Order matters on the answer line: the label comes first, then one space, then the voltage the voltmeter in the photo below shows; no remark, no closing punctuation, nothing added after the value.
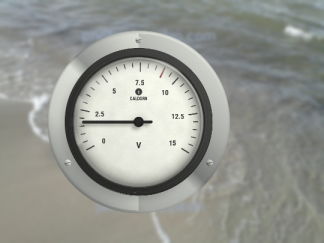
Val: 1.75 V
